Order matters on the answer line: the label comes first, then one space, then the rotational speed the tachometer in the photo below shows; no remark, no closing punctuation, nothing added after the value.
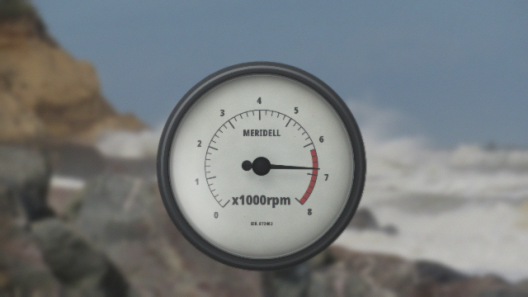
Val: 6800 rpm
